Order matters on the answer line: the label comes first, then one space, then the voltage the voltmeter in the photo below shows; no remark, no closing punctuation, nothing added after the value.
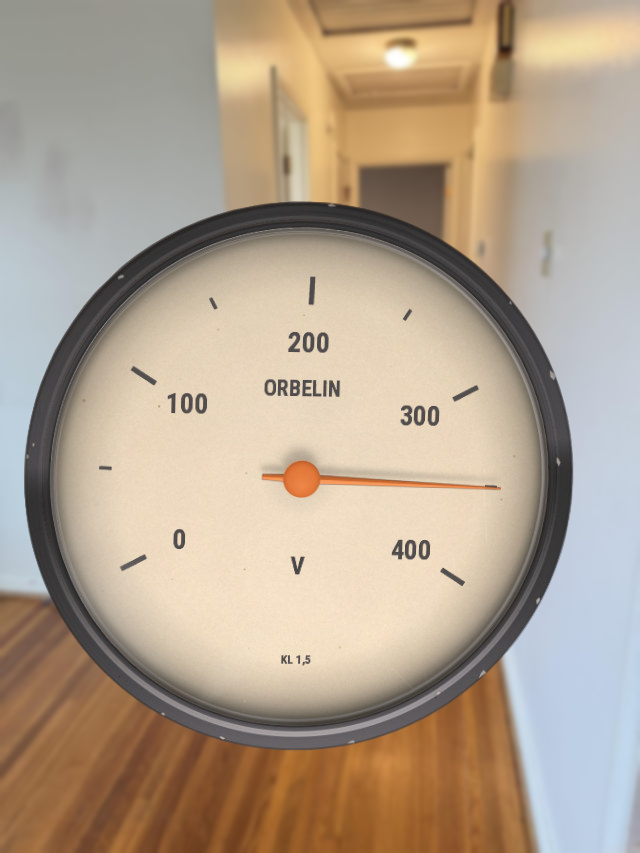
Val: 350 V
